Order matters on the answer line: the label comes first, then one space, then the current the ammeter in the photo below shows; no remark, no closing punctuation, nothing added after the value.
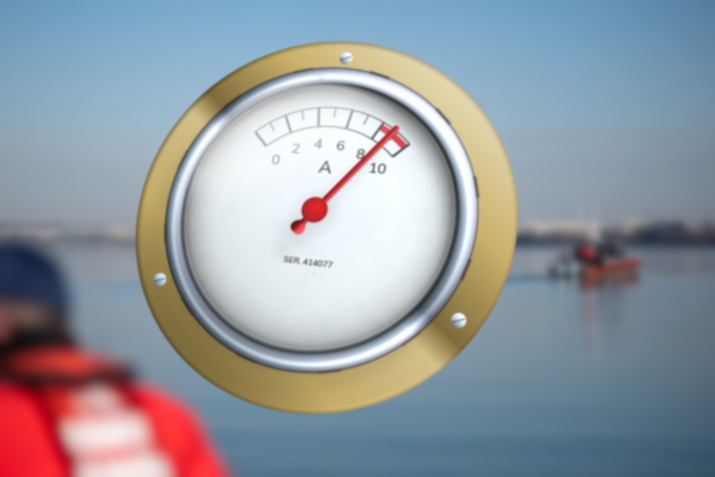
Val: 9 A
